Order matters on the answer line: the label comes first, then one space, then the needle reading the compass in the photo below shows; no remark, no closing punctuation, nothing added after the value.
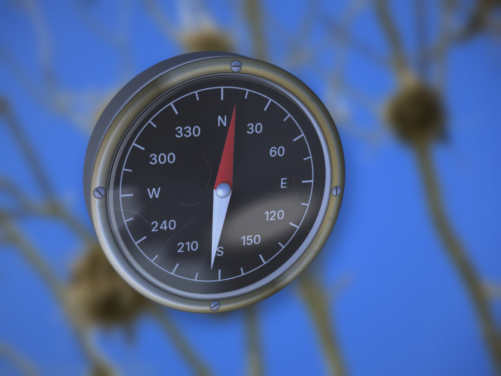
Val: 7.5 °
